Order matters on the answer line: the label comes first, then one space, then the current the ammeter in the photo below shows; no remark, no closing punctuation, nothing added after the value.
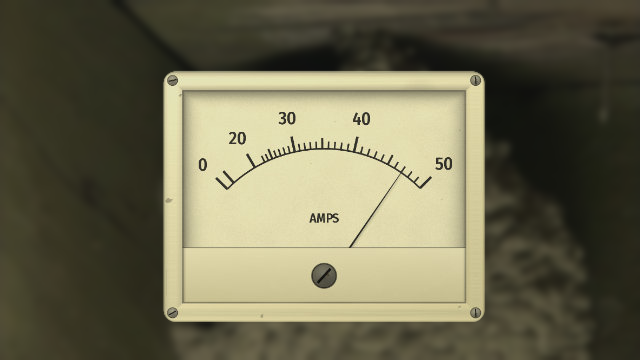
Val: 47 A
